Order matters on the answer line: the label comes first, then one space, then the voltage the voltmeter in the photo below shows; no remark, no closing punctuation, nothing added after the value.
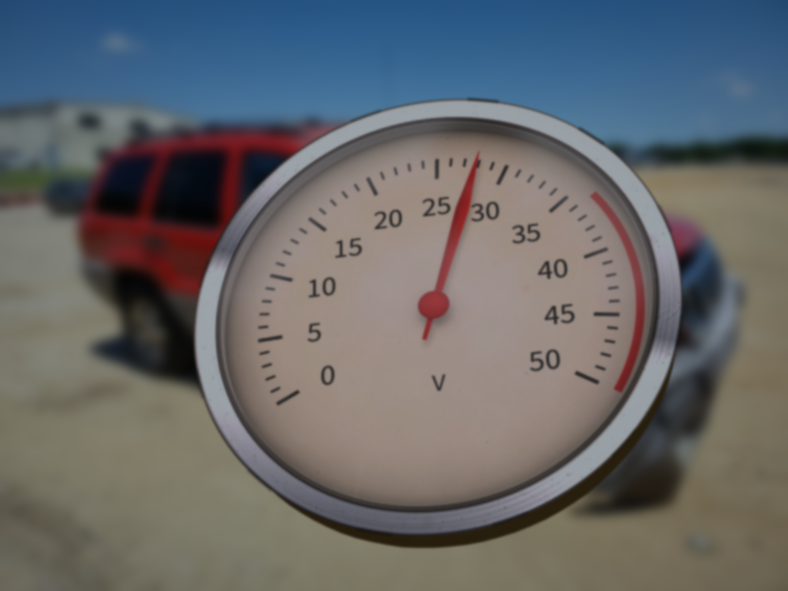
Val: 28 V
